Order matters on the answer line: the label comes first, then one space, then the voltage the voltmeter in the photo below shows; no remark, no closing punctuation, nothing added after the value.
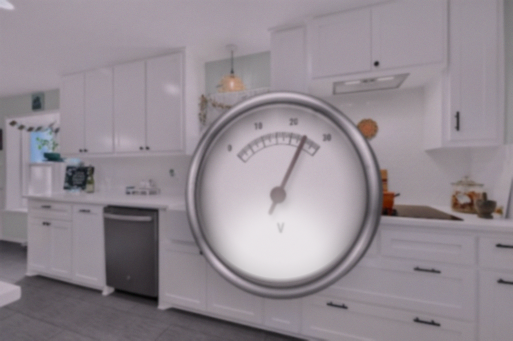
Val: 25 V
